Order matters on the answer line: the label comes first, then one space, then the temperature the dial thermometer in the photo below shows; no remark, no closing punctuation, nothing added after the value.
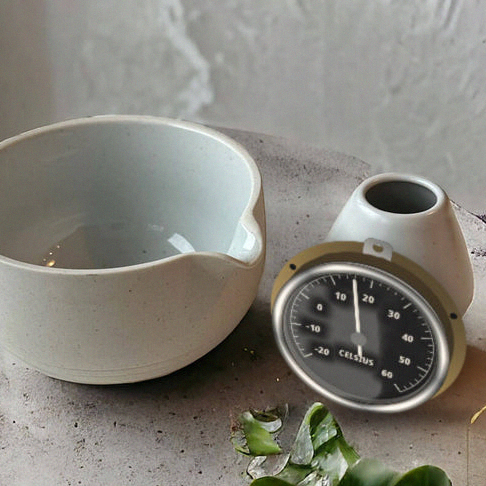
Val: 16 °C
